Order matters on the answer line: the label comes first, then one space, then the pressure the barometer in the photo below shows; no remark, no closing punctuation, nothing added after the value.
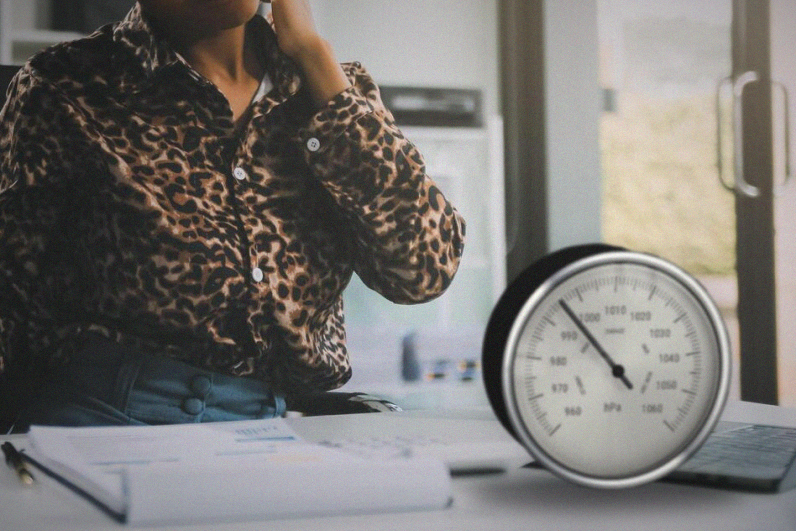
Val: 995 hPa
